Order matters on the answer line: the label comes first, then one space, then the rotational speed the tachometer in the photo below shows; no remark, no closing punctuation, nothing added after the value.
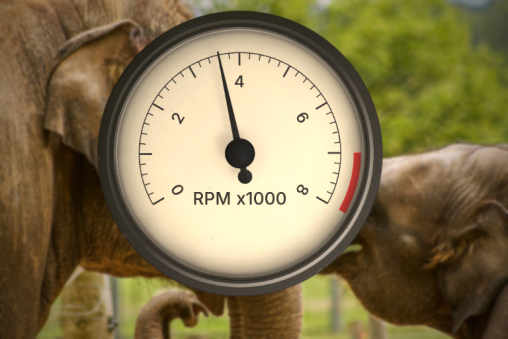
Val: 3600 rpm
